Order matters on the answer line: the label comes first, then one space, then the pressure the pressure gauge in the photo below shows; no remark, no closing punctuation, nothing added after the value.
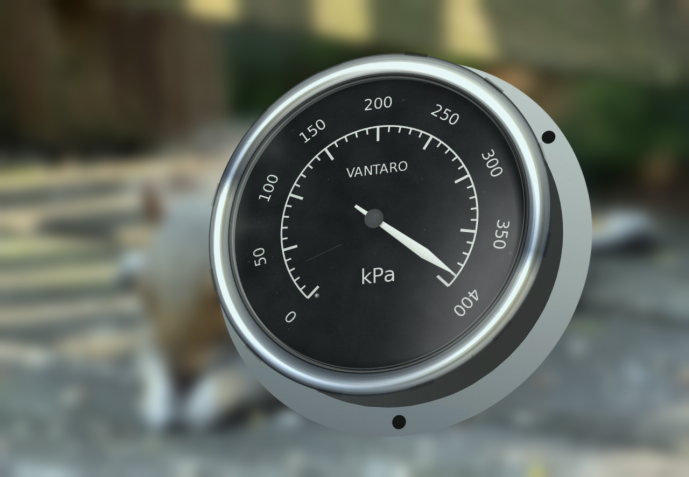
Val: 390 kPa
